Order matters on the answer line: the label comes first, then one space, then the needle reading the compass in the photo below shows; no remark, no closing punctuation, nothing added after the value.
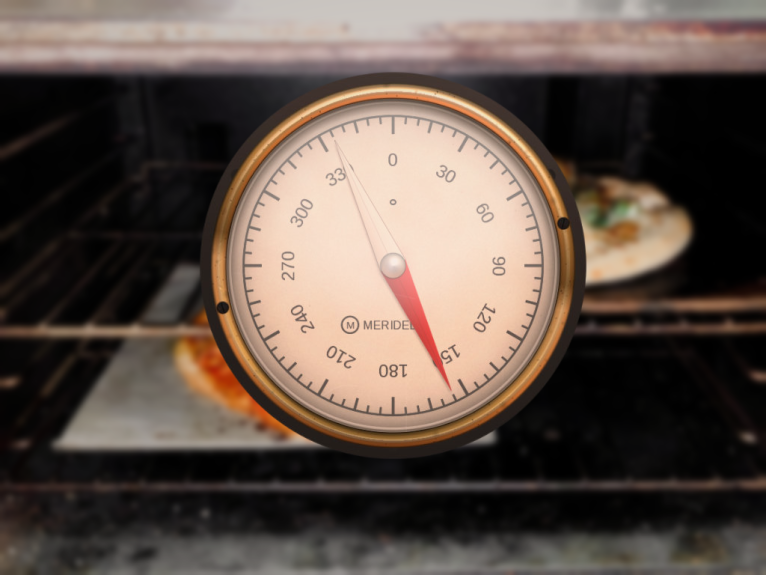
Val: 155 °
